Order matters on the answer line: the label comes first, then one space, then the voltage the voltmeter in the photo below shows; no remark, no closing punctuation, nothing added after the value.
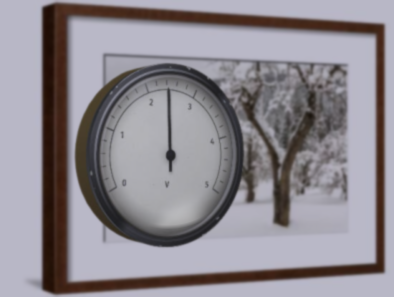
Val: 2.4 V
